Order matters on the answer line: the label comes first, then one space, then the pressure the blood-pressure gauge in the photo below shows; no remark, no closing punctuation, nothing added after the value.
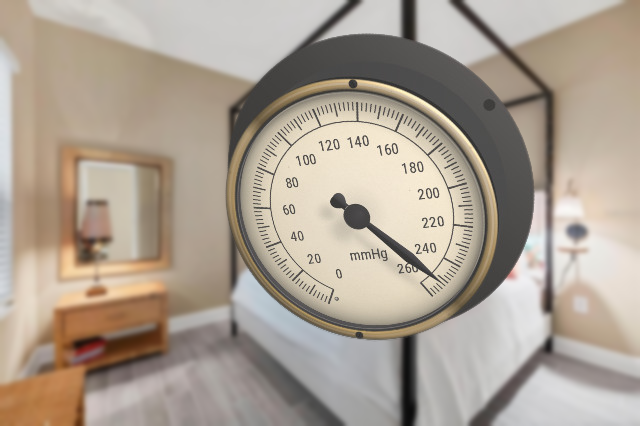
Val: 250 mmHg
